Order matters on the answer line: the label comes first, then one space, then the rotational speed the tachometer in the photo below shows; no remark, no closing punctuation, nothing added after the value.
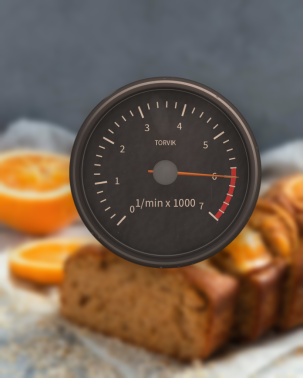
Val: 6000 rpm
